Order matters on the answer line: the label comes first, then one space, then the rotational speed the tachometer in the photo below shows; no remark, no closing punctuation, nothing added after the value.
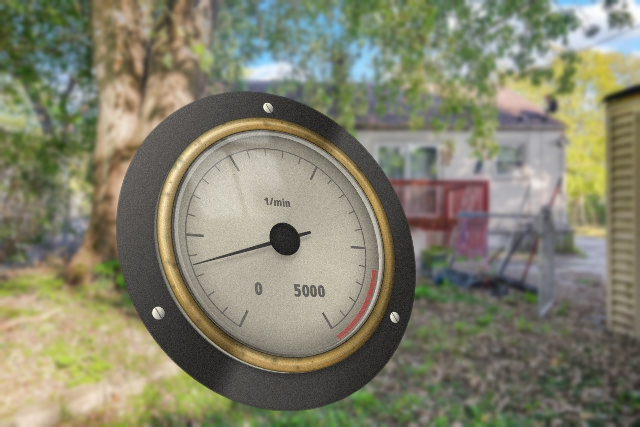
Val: 700 rpm
